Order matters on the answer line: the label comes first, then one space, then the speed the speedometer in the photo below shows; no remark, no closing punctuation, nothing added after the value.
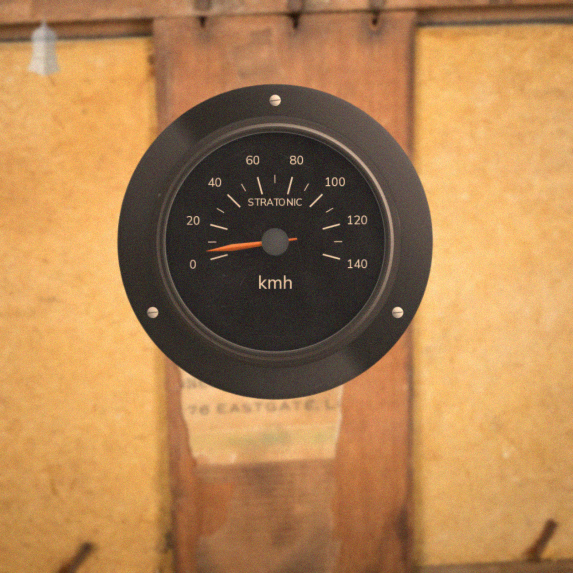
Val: 5 km/h
